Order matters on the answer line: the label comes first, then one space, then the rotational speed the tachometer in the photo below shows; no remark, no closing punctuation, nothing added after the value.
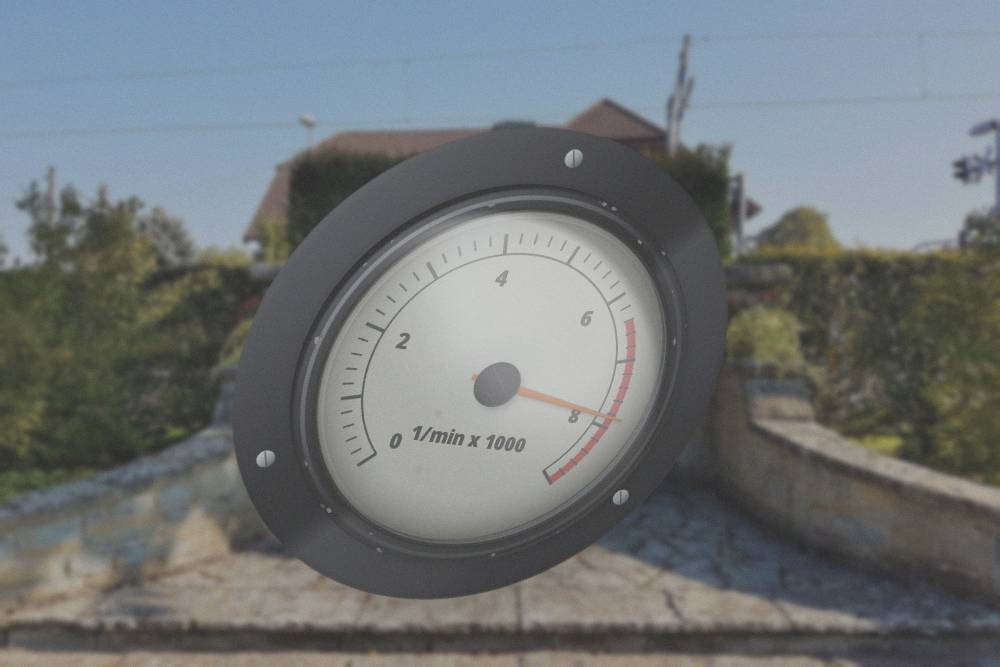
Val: 7800 rpm
